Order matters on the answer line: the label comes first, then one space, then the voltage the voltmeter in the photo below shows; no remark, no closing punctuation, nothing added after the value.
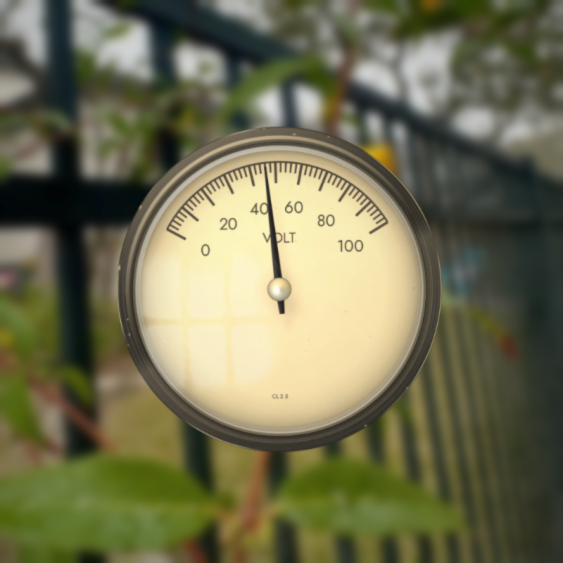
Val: 46 V
